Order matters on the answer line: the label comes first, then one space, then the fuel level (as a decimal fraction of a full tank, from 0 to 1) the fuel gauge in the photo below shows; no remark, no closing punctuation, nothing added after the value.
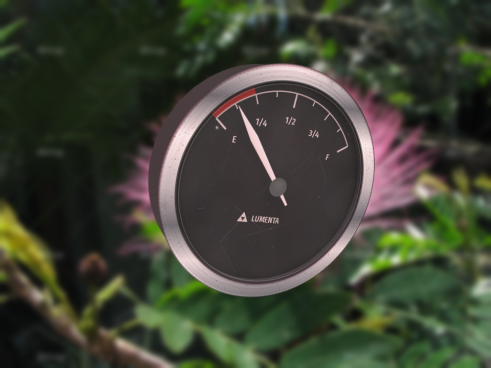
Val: 0.125
